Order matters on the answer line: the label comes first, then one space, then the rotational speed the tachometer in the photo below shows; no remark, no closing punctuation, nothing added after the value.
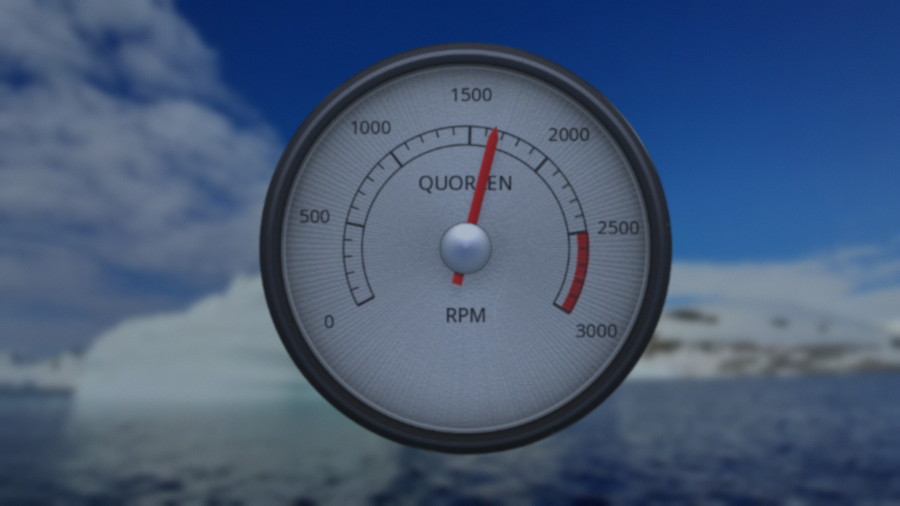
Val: 1650 rpm
